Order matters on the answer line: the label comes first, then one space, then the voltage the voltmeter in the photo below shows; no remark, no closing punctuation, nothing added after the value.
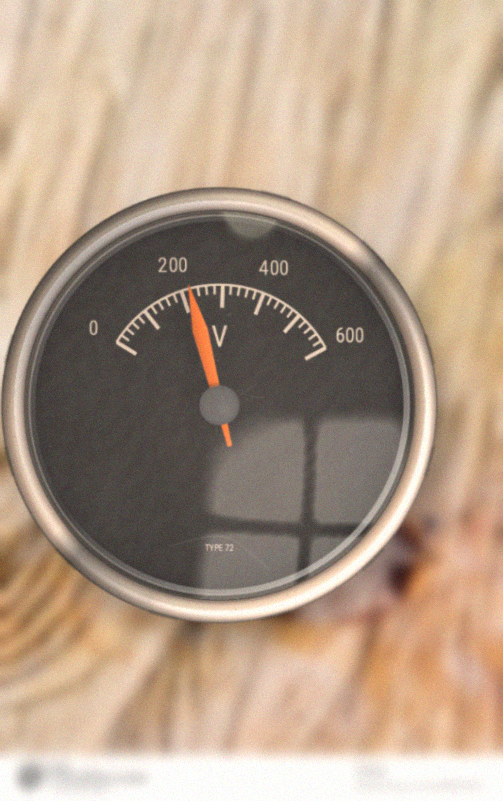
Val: 220 V
